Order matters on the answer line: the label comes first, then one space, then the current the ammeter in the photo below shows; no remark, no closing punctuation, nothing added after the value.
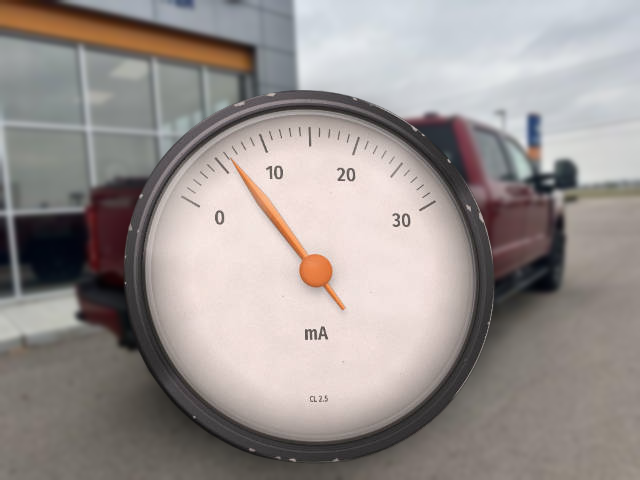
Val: 6 mA
